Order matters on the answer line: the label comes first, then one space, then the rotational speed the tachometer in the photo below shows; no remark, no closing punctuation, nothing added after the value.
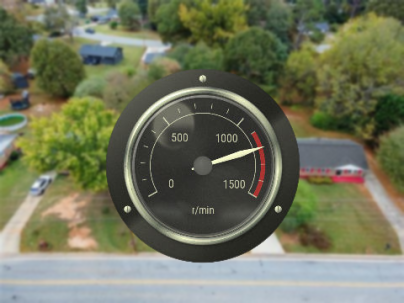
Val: 1200 rpm
